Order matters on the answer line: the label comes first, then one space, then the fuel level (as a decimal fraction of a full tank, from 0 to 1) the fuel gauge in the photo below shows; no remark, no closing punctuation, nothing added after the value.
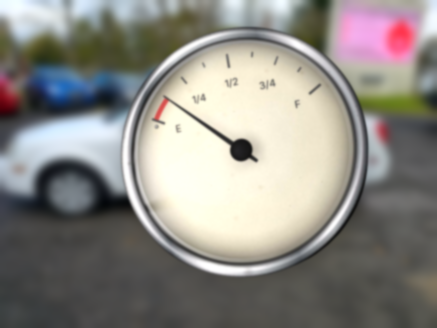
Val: 0.125
